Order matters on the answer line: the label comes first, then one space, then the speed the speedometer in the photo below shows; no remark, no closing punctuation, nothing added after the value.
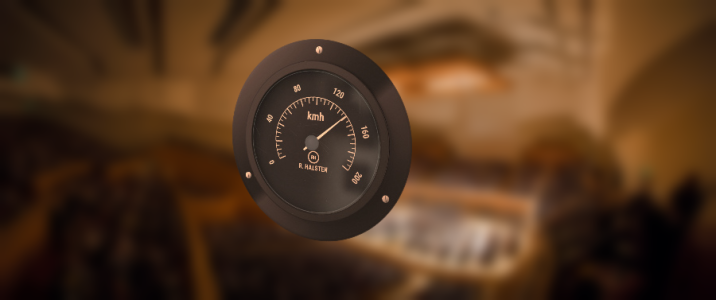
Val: 140 km/h
